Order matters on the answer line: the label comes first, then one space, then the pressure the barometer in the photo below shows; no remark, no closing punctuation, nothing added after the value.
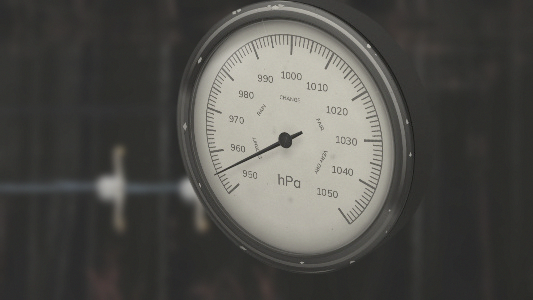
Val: 955 hPa
